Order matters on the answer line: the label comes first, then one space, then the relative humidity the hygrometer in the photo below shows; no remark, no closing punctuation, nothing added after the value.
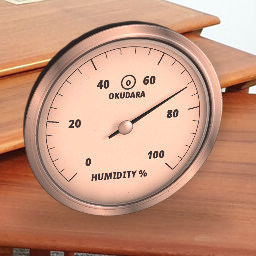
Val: 72 %
